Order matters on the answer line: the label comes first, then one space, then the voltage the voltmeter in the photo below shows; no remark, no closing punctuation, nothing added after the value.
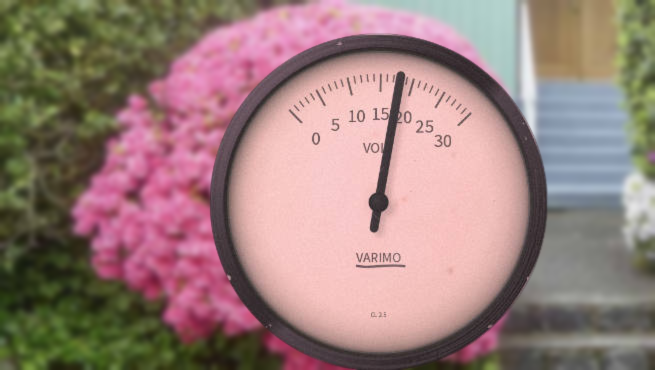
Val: 18 V
